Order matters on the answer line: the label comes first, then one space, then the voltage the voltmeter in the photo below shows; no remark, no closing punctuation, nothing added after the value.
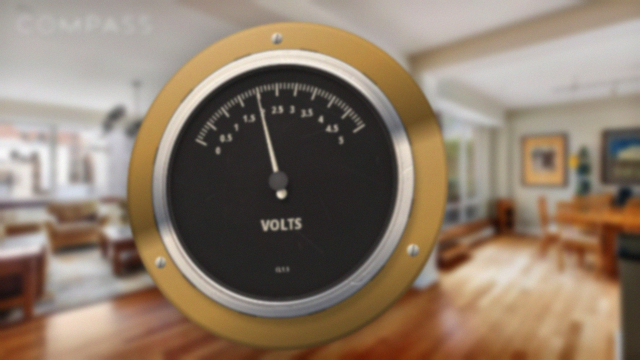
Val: 2 V
